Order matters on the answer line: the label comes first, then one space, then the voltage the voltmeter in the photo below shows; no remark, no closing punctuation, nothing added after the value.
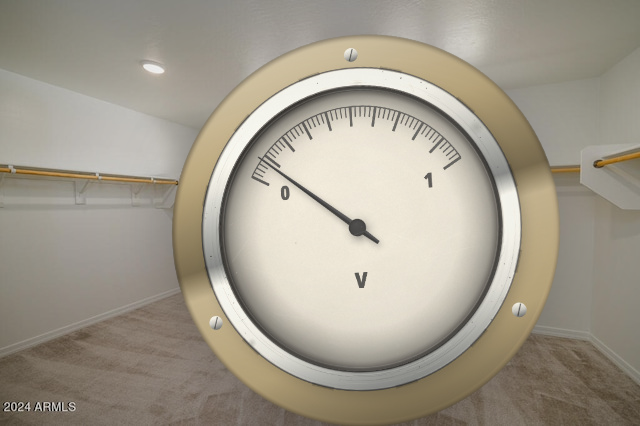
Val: 0.08 V
